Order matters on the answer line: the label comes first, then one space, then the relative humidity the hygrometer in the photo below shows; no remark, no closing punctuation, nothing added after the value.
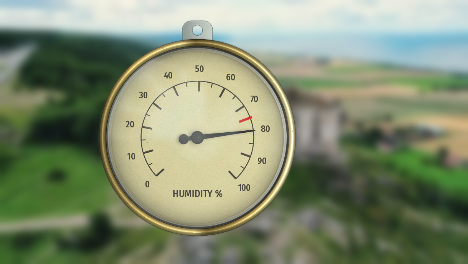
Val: 80 %
